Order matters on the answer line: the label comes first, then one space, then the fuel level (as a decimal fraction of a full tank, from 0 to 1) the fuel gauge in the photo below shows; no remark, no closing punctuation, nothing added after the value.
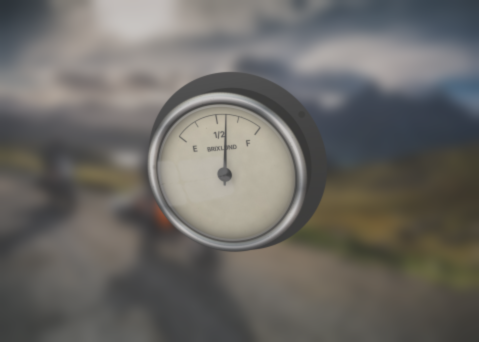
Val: 0.625
